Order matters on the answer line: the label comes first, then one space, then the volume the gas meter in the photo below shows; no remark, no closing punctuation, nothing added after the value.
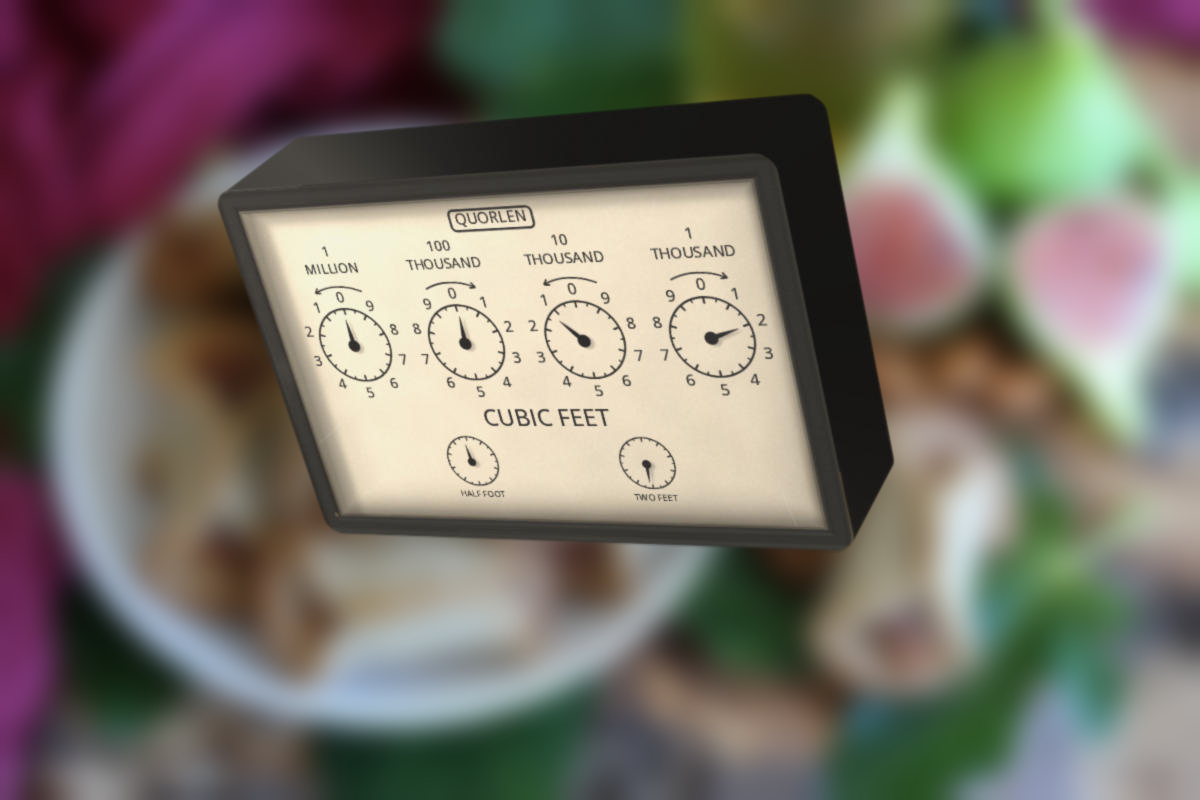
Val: 1200 ft³
